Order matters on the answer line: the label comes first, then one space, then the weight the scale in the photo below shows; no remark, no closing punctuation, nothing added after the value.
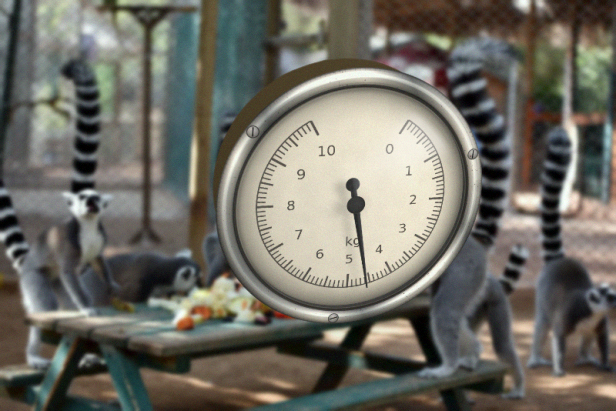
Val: 4.6 kg
